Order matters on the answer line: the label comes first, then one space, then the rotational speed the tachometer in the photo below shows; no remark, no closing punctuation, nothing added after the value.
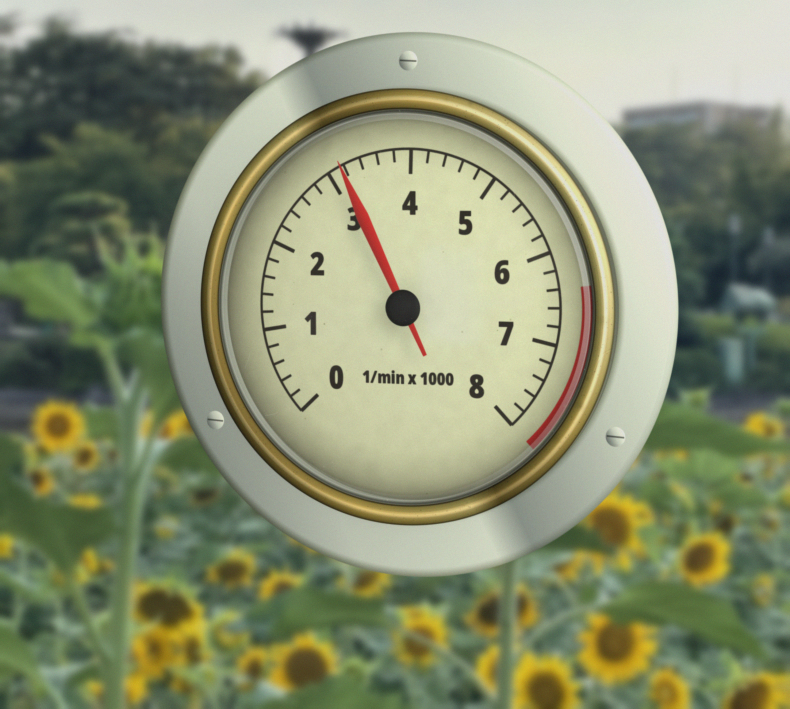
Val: 3200 rpm
